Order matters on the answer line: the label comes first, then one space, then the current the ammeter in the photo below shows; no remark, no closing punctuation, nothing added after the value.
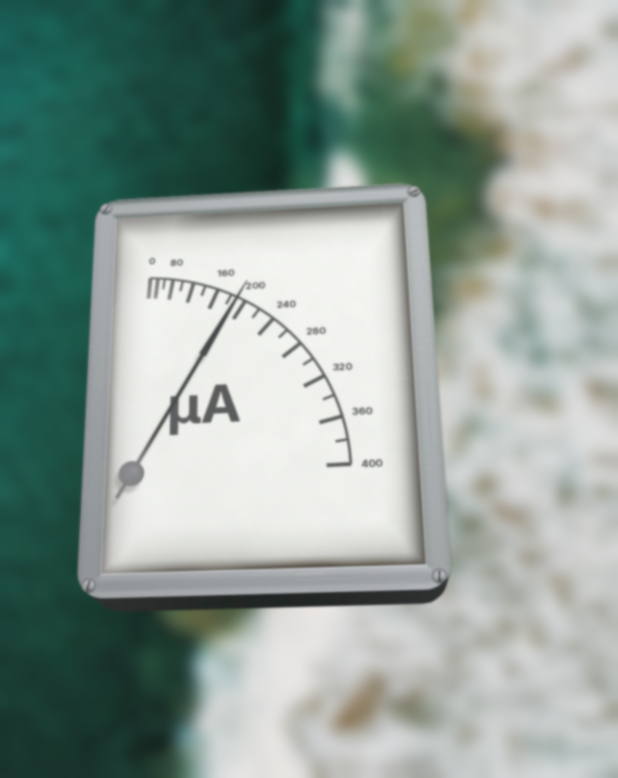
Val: 190 µA
